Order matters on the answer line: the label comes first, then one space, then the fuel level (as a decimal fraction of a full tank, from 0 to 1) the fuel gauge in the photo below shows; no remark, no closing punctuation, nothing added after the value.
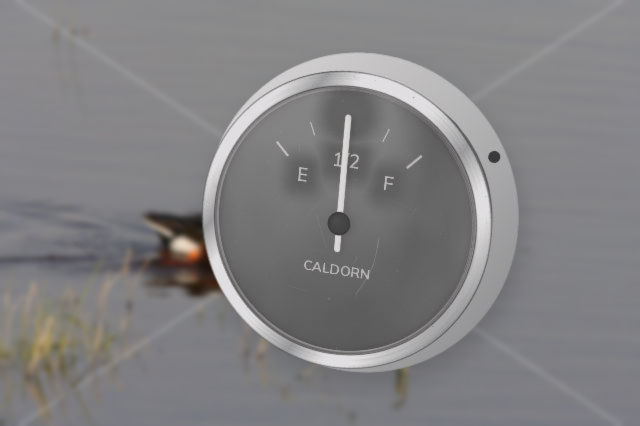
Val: 0.5
